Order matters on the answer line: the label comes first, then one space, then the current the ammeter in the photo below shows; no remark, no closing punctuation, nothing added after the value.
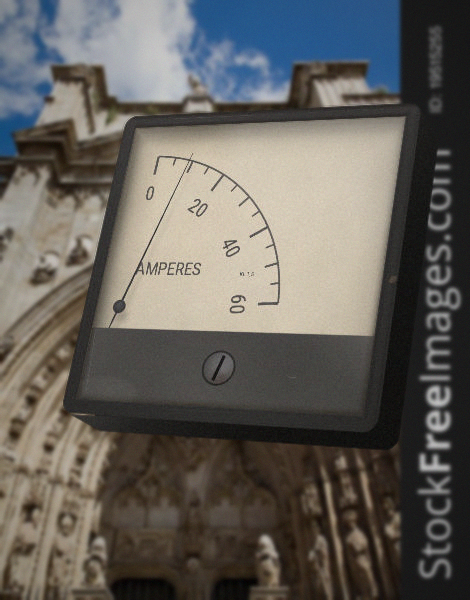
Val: 10 A
